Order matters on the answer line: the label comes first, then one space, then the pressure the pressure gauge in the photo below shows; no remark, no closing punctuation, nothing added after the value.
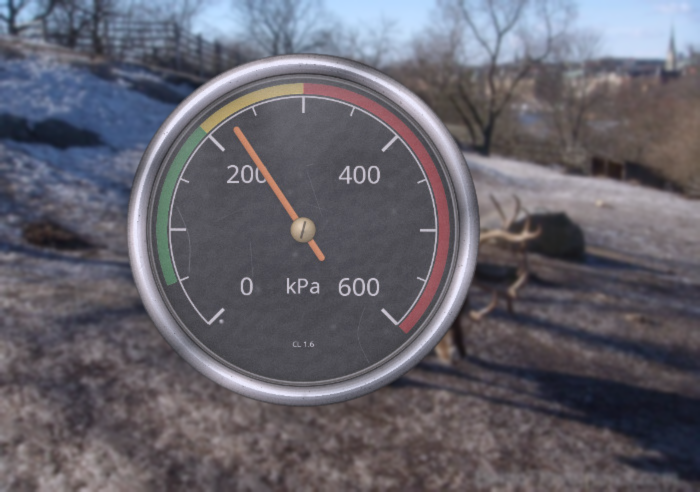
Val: 225 kPa
